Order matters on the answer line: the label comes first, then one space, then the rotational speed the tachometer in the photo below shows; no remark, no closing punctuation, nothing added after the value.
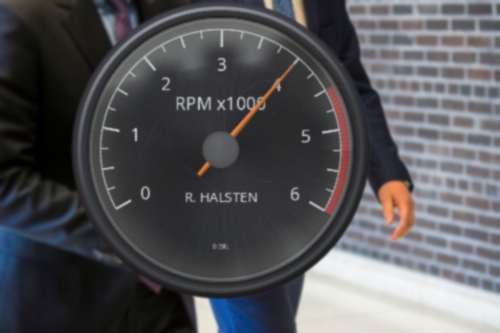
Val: 4000 rpm
